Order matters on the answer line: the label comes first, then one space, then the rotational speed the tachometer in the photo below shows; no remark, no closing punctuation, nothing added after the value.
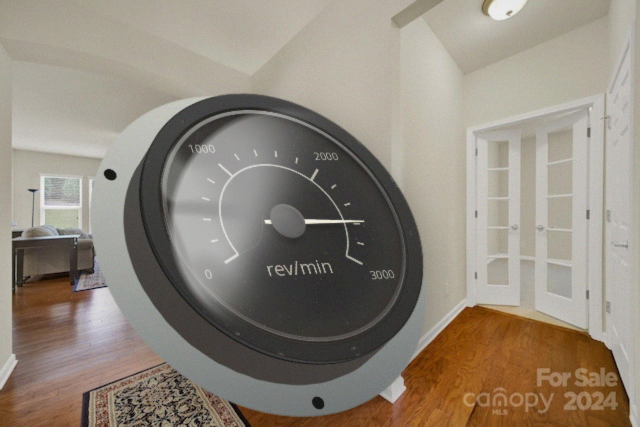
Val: 2600 rpm
